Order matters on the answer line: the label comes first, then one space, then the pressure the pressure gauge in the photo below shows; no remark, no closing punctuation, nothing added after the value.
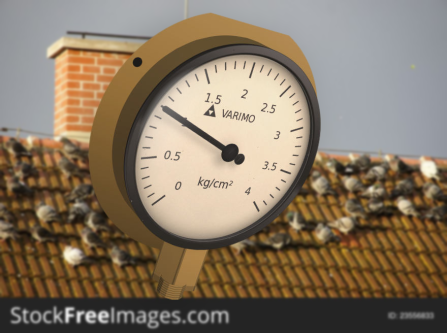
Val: 1 kg/cm²
